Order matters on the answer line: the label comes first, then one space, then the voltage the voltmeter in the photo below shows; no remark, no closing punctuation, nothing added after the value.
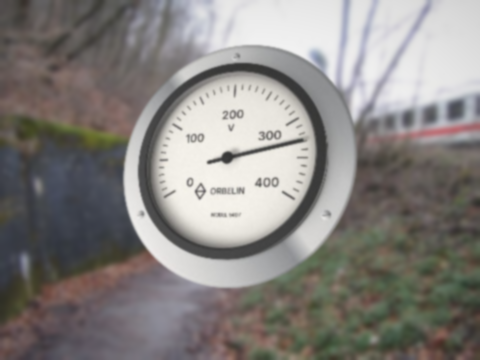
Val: 330 V
